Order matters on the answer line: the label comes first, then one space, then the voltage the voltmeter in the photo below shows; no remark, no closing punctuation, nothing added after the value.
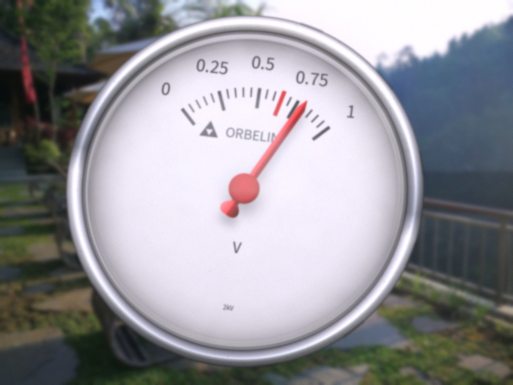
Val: 0.8 V
